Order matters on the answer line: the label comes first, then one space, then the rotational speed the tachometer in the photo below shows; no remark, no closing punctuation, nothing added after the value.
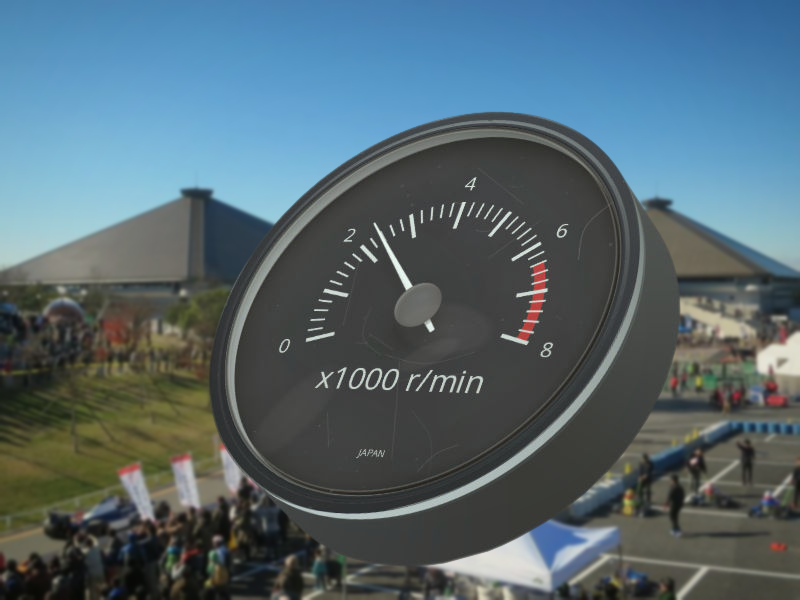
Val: 2400 rpm
